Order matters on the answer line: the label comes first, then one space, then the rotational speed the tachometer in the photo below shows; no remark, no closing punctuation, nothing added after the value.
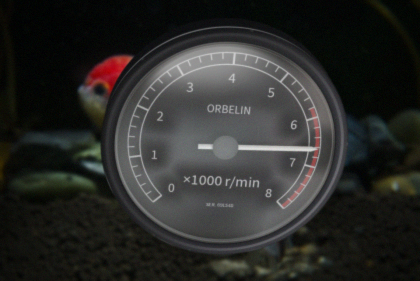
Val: 6600 rpm
